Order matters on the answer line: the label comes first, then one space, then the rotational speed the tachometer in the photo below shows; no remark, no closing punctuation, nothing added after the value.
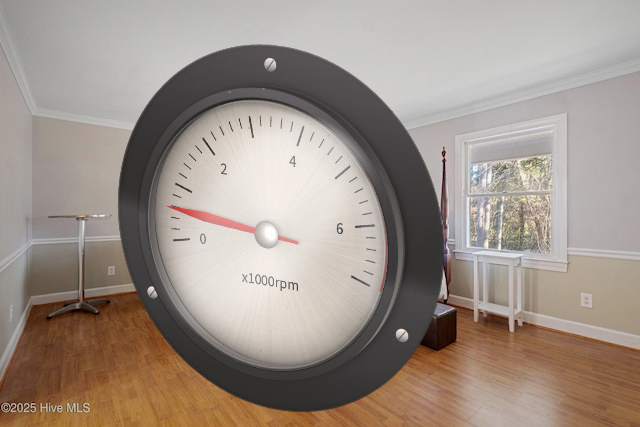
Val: 600 rpm
